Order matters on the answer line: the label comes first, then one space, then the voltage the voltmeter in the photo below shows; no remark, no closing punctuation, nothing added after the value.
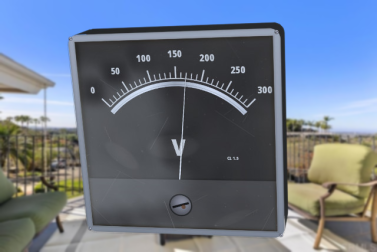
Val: 170 V
